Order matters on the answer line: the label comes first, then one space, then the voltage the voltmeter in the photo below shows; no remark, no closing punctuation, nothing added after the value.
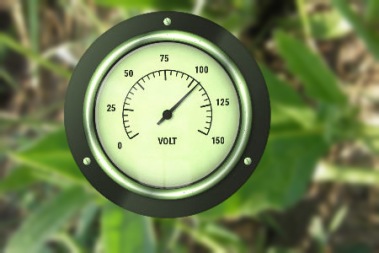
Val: 105 V
